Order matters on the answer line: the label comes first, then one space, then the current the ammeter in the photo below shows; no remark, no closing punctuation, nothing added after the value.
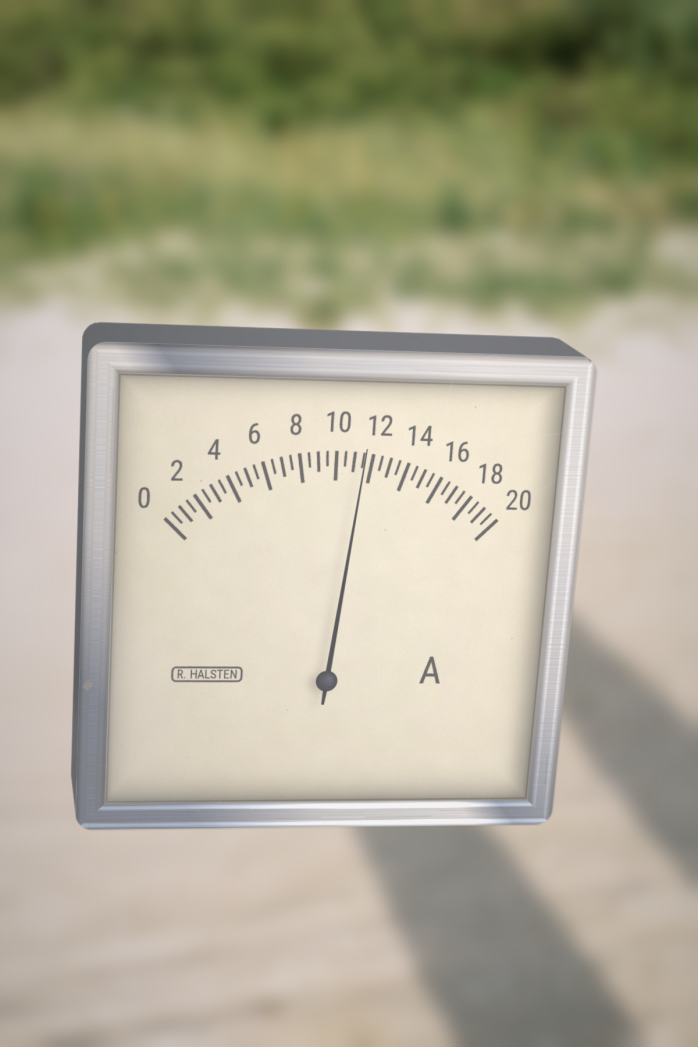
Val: 11.5 A
